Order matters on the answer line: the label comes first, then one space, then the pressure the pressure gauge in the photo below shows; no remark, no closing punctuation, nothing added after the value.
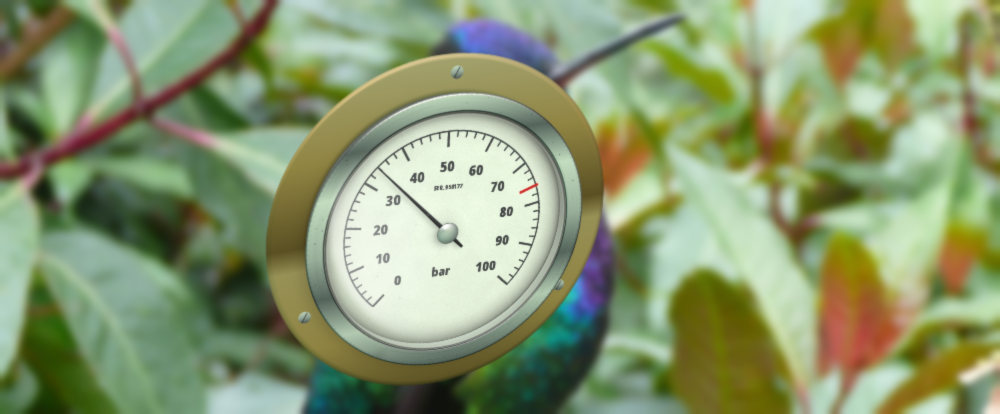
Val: 34 bar
